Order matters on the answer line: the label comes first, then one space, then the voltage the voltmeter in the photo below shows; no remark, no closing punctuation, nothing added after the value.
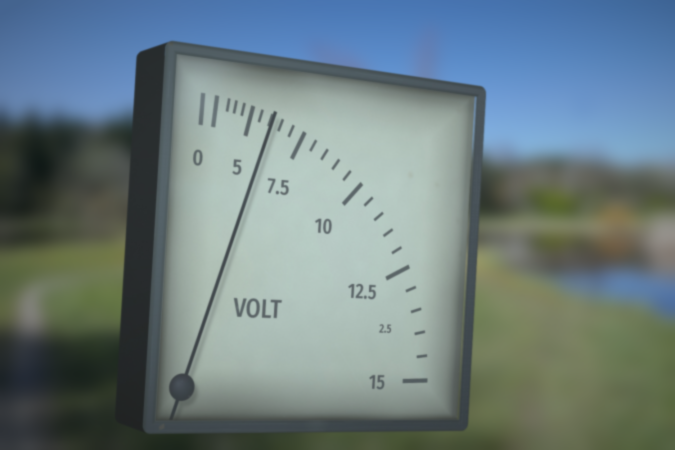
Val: 6 V
